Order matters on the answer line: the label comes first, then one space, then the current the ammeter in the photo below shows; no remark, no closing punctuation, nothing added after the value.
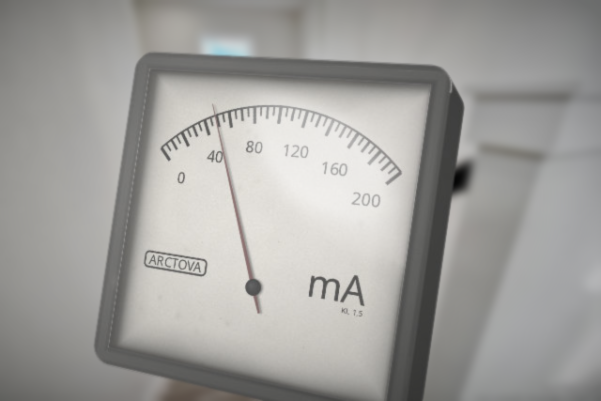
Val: 50 mA
